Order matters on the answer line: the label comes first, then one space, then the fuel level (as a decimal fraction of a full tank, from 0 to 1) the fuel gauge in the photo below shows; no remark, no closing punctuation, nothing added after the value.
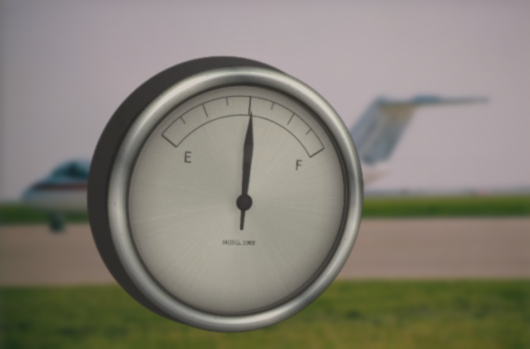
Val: 0.5
